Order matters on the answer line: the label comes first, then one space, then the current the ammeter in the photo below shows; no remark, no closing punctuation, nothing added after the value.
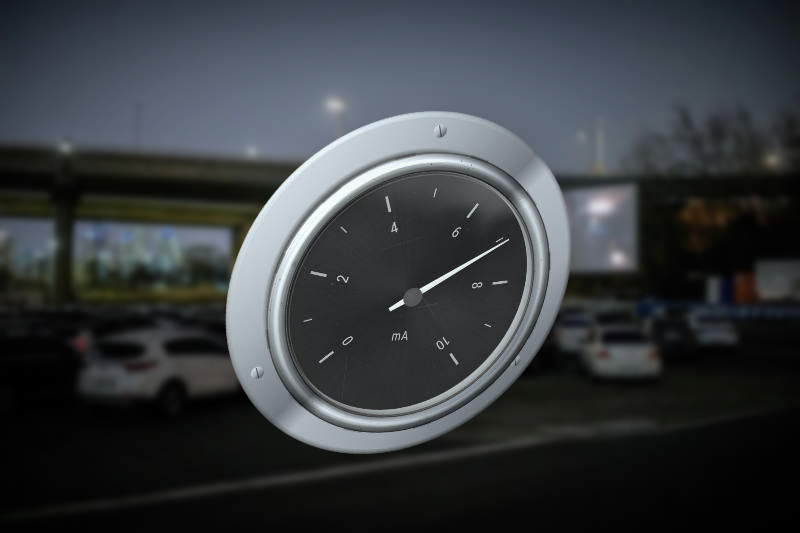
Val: 7 mA
